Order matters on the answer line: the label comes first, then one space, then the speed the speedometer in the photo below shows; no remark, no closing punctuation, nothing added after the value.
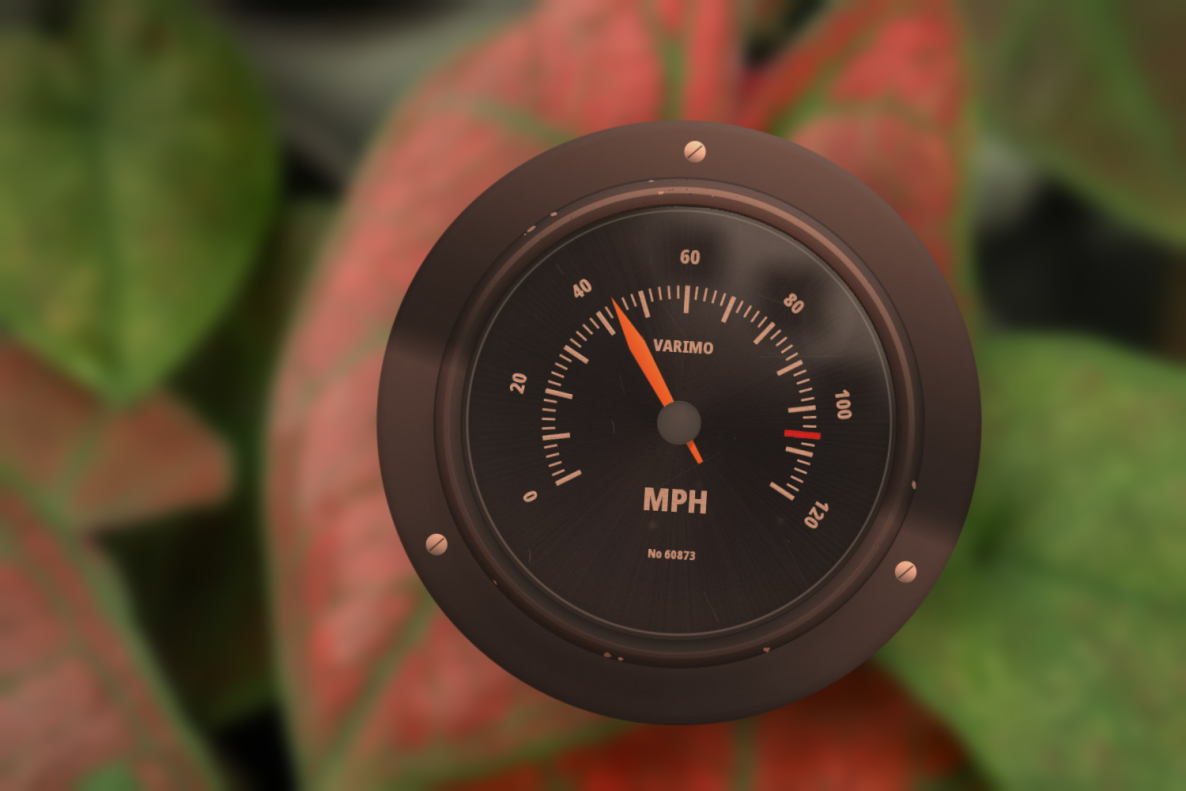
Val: 44 mph
